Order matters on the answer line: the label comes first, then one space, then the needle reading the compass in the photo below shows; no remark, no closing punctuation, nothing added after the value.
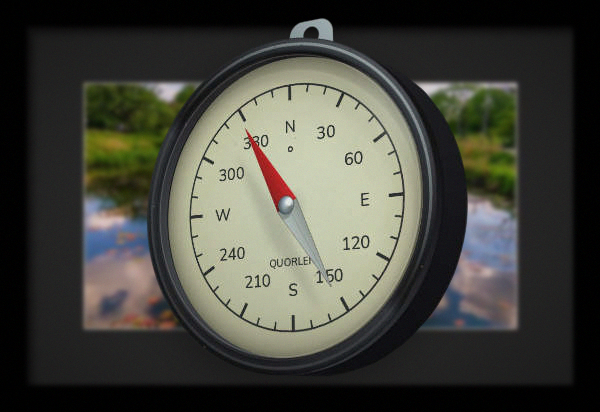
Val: 330 °
